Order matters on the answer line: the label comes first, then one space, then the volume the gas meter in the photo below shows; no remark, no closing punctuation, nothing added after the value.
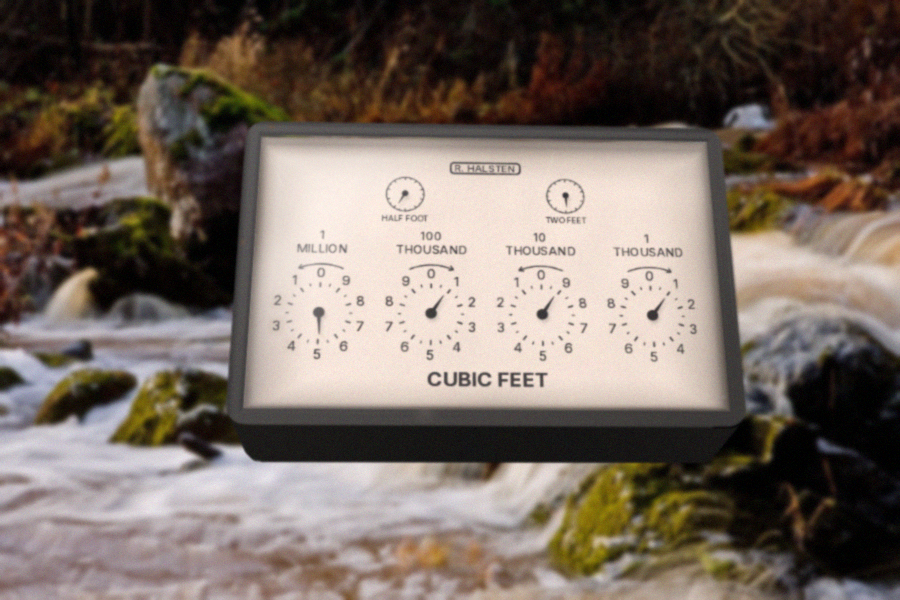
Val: 509100 ft³
